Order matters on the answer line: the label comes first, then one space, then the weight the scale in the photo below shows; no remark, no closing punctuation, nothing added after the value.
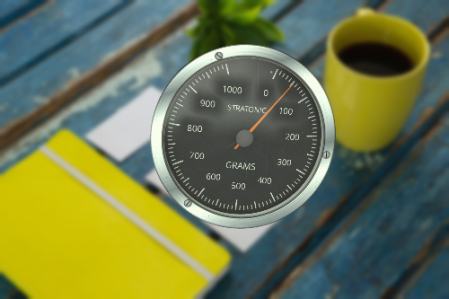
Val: 50 g
